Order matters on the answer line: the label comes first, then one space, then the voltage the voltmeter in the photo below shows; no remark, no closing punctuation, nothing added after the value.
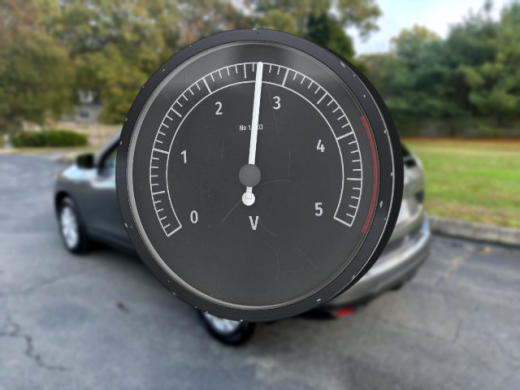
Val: 2.7 V
